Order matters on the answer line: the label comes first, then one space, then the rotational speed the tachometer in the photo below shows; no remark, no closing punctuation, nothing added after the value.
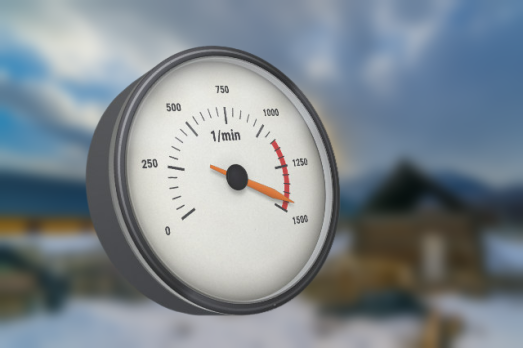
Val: 1450 rpm
